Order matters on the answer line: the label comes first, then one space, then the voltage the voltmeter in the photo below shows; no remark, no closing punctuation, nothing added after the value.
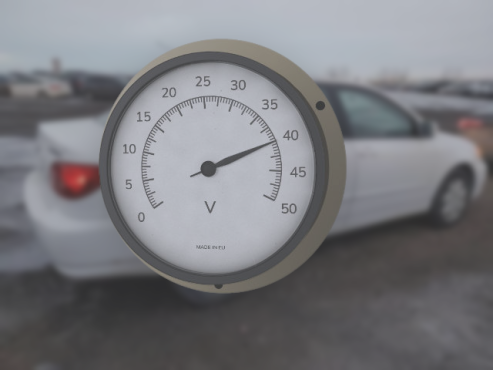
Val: 40 V
